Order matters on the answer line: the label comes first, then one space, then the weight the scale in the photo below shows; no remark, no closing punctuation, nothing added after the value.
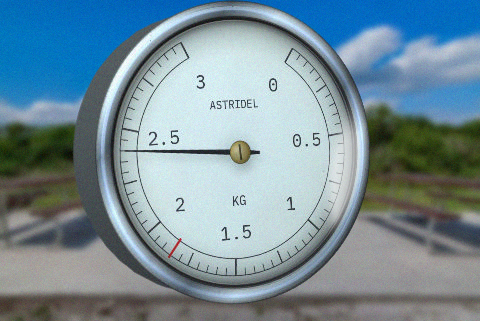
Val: 2.4 kg
